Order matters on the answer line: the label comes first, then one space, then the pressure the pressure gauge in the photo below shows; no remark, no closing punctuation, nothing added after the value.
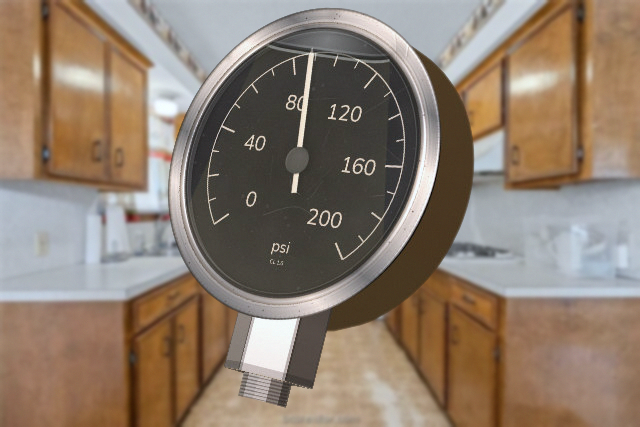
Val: 90 psi
